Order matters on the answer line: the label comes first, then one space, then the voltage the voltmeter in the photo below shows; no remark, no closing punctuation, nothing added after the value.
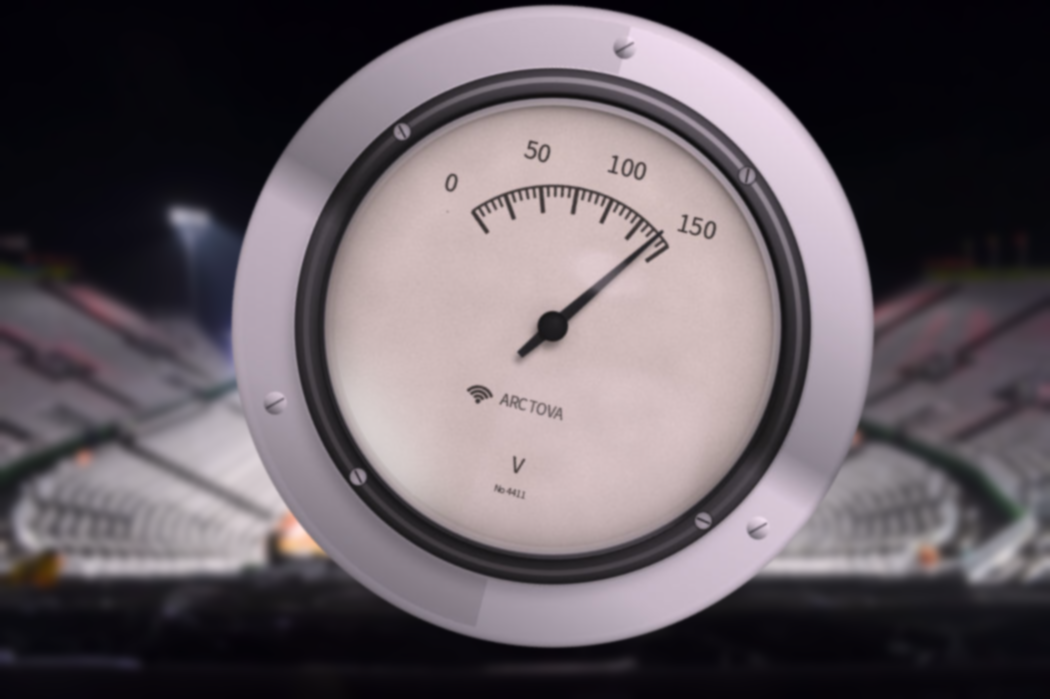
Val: 140 V
